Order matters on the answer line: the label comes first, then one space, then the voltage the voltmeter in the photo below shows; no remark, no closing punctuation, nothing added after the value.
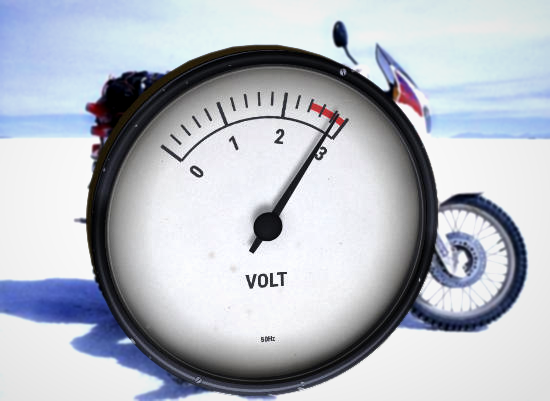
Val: 2.8 V
